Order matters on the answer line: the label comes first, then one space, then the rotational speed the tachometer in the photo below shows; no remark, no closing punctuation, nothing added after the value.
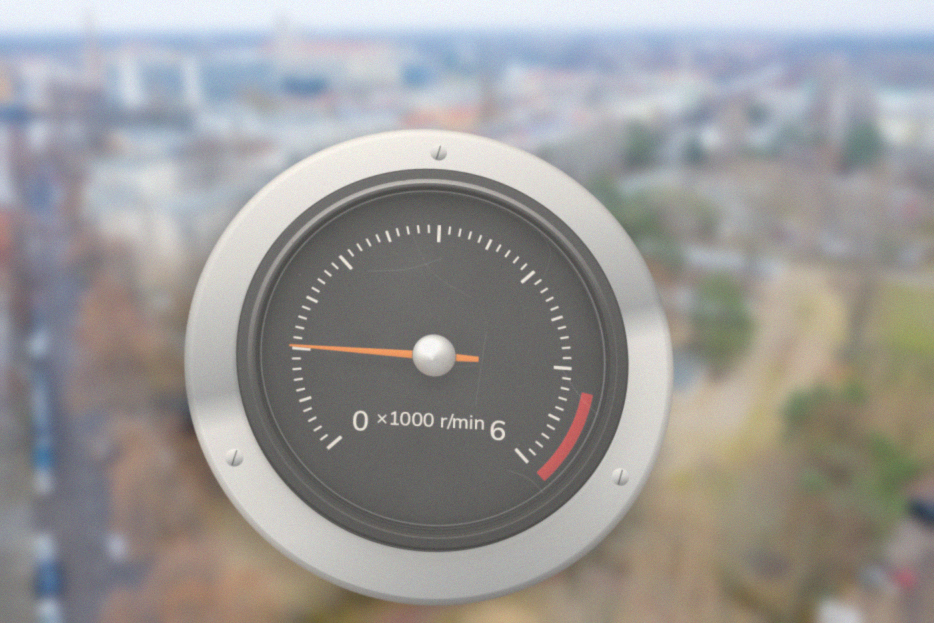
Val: 1000 rpm
